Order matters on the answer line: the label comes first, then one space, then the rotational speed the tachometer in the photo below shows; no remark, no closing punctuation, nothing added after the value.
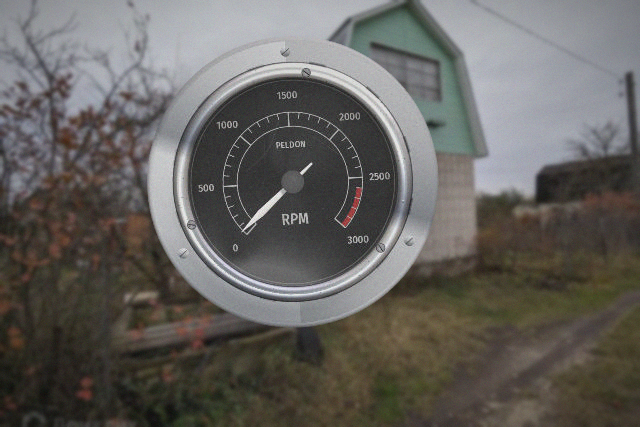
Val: 50 rpm
